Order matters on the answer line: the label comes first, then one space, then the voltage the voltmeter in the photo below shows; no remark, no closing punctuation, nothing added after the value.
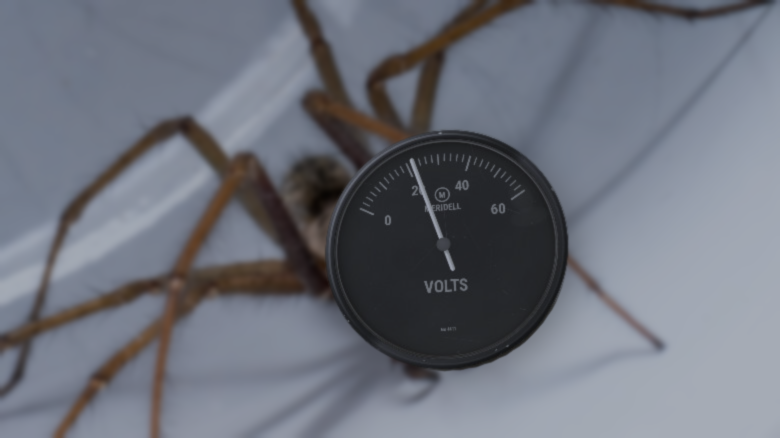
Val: 22 V
